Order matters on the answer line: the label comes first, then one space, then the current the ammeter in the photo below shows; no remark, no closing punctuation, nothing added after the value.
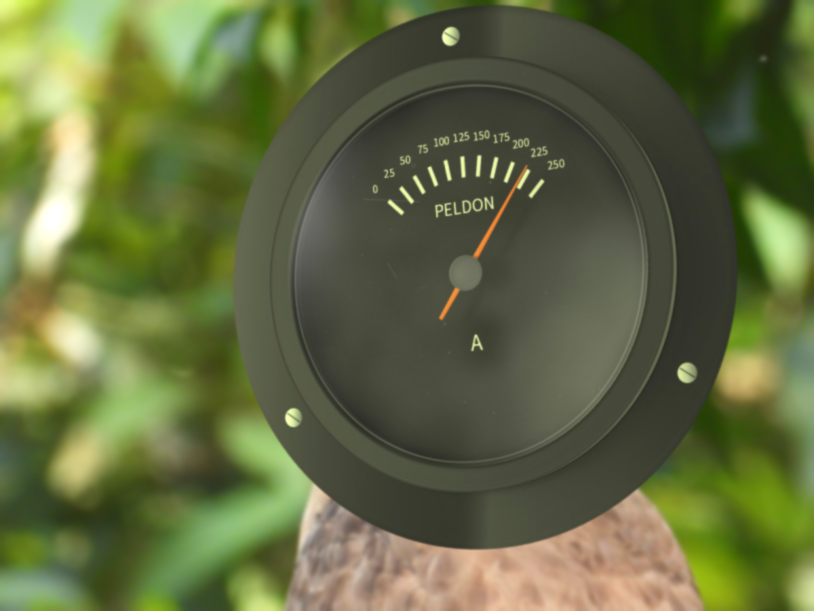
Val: 225 A
